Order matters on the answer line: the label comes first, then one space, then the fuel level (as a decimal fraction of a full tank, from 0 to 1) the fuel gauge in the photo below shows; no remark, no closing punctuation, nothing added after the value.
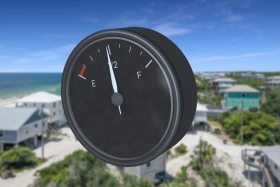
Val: 0.5
